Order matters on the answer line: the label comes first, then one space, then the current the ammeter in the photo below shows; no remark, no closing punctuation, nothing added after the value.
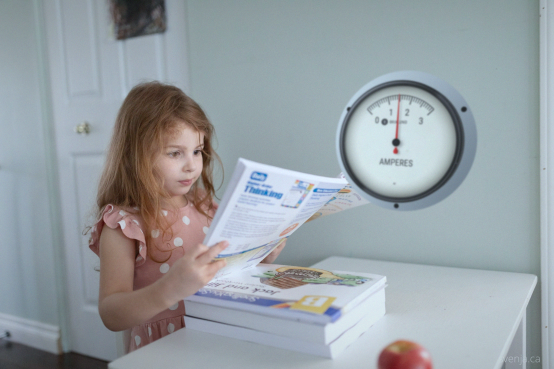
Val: 1.5 A
